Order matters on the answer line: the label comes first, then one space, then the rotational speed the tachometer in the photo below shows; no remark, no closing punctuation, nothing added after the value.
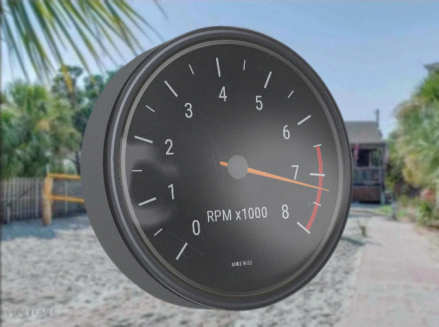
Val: 7250 rpm
